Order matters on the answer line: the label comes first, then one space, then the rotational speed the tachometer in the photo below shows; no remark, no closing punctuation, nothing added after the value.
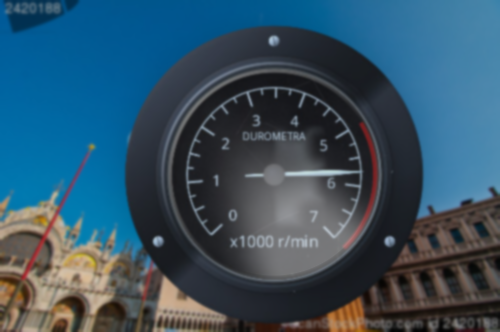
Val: 5750 rpm
